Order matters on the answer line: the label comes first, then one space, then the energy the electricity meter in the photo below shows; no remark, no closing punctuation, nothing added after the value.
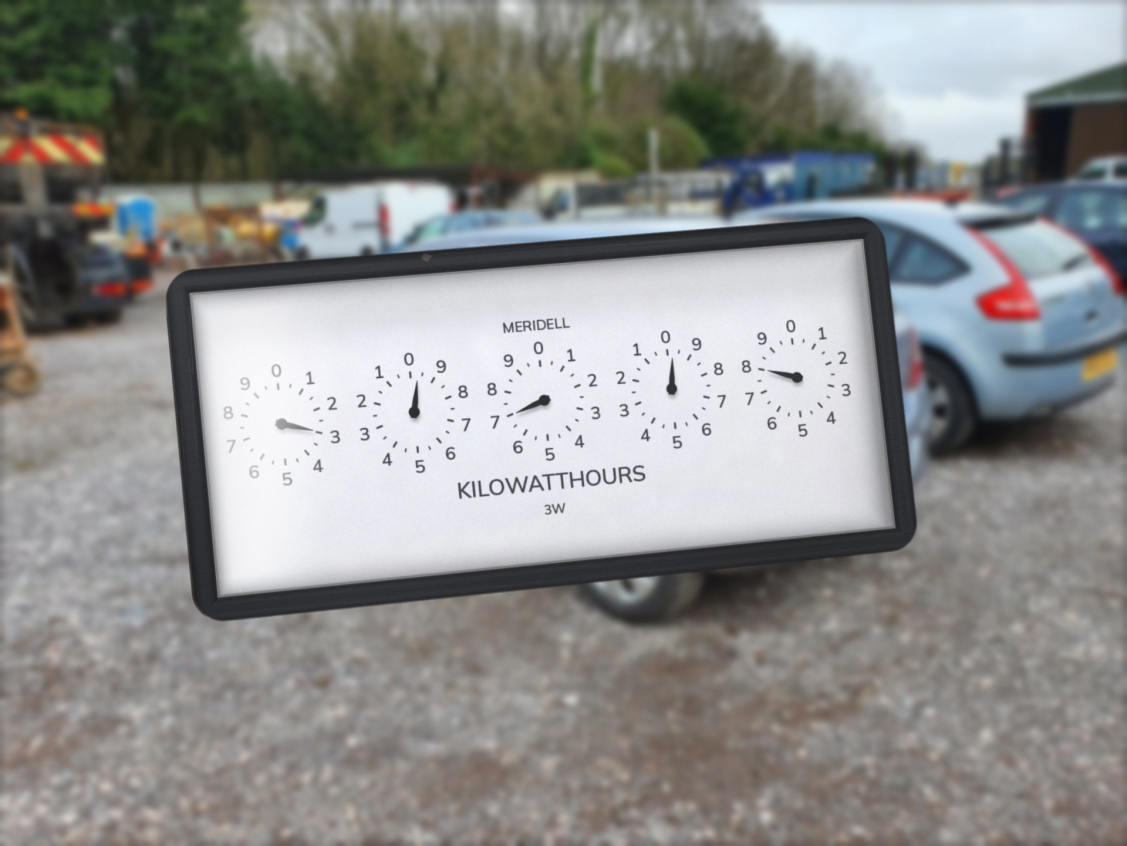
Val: 29698 kWh
